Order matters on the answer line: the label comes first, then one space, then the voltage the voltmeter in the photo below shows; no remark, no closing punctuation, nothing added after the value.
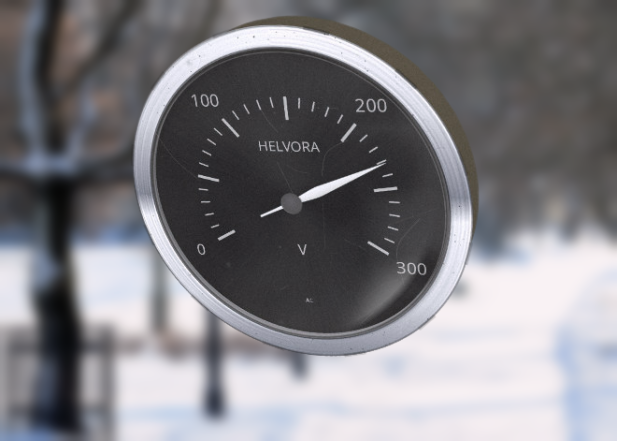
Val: 230 V
